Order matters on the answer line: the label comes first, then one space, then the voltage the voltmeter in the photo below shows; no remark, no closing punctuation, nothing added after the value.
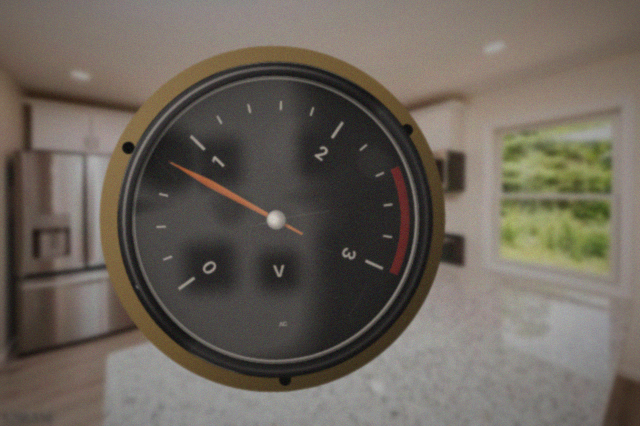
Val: 0.8 V
